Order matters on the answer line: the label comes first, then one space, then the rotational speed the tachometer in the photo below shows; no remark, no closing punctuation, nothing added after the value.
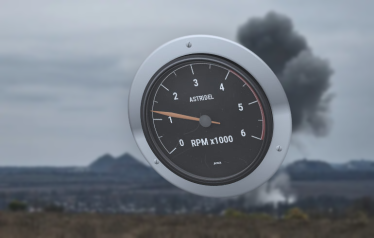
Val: 1250 rpm
